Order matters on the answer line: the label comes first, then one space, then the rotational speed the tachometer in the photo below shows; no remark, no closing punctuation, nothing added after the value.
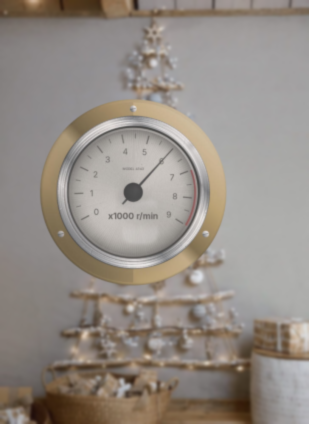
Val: 6000 rpm
